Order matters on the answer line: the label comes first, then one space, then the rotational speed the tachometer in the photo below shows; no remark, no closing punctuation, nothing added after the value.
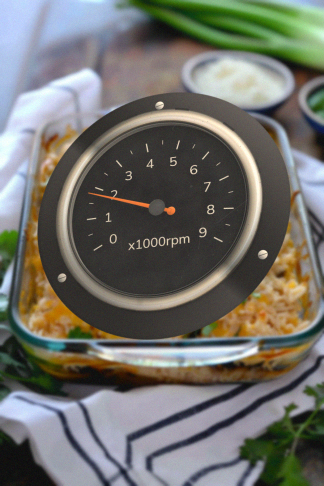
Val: 1750 rpm
